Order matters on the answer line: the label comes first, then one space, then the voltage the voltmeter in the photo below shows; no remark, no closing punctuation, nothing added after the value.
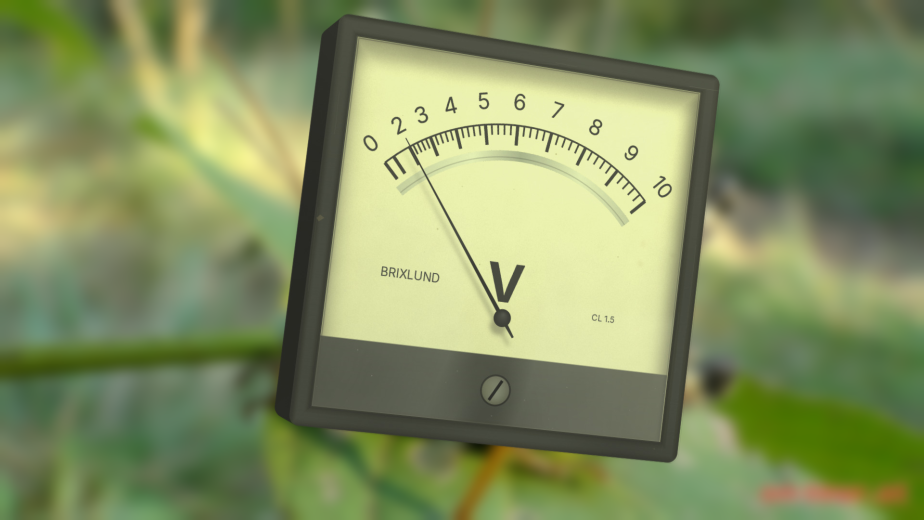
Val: 2 V
